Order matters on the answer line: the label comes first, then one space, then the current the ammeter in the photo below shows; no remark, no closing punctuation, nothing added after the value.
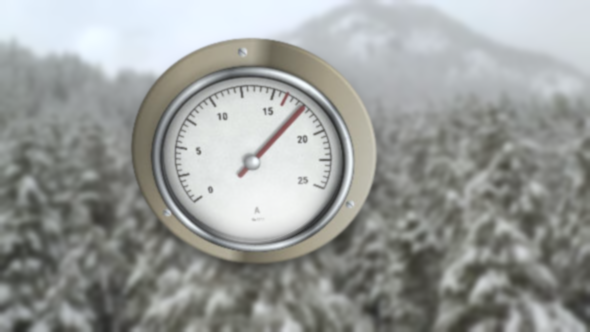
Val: 17.5 A
